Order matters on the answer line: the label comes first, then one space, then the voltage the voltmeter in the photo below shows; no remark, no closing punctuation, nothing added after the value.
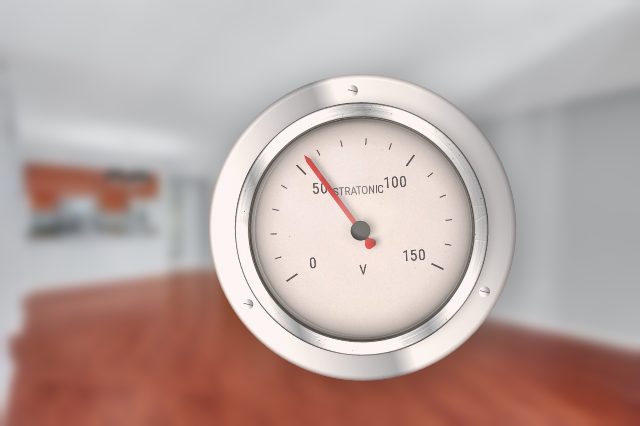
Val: 55 V
